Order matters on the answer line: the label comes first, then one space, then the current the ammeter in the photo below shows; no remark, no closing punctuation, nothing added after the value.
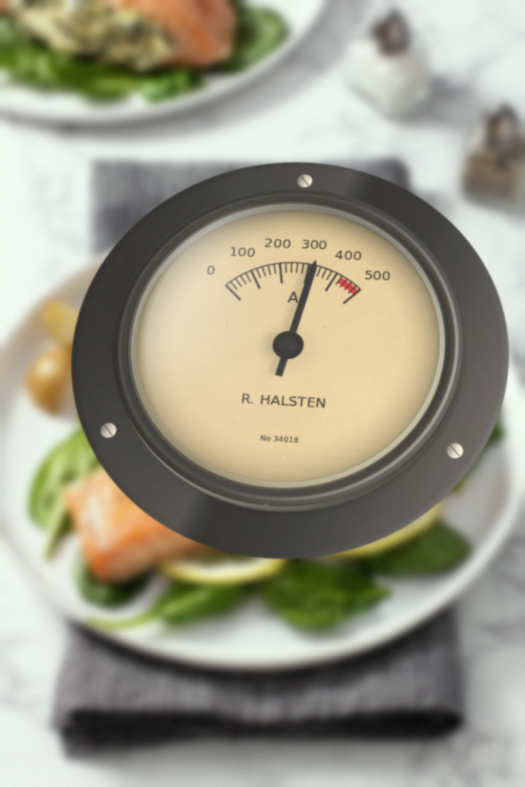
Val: 320 A
